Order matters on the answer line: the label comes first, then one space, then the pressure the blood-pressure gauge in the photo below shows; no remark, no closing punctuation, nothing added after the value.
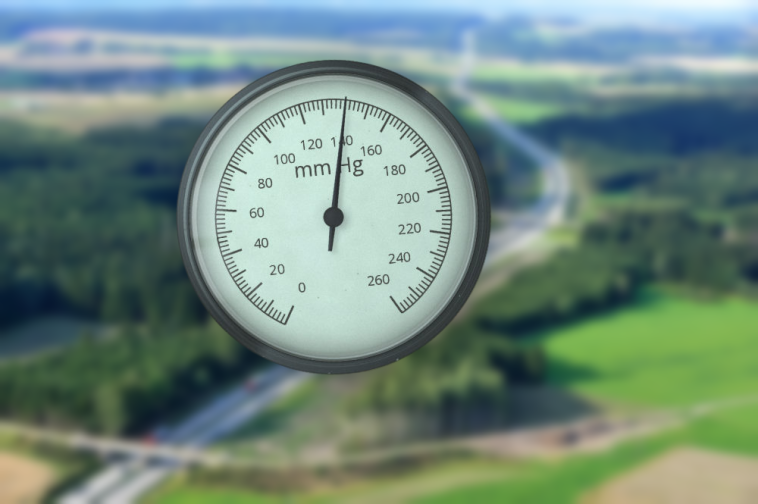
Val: 140 mmHg
